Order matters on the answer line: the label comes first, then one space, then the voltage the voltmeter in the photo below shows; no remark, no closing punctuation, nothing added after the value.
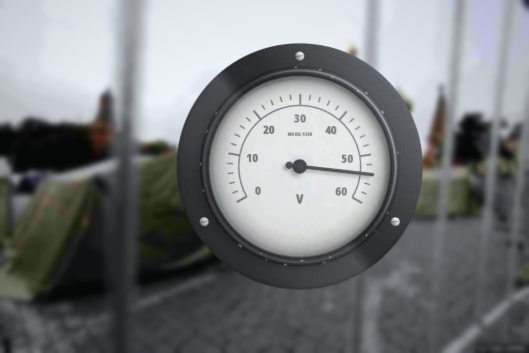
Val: 54 V
